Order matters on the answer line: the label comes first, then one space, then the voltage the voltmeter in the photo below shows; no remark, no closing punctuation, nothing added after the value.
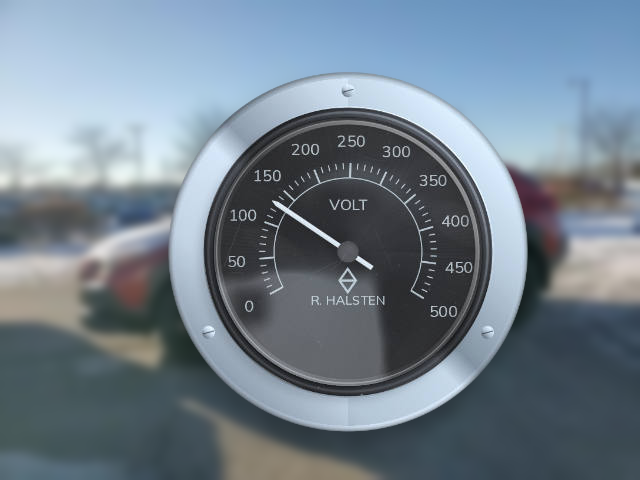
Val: 130 V
